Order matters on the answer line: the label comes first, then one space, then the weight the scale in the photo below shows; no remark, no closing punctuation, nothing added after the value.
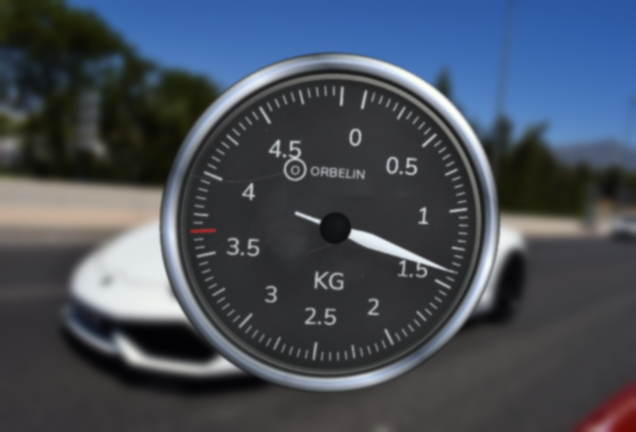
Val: 1.4 kg
